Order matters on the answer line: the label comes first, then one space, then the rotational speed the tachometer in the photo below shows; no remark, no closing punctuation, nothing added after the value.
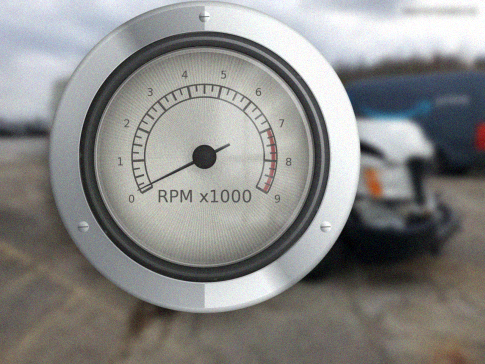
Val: 125 rpm
